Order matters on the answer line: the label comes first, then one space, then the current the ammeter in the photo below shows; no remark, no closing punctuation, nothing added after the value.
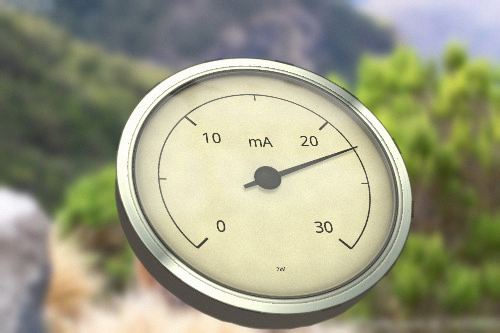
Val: 22.5 mA
